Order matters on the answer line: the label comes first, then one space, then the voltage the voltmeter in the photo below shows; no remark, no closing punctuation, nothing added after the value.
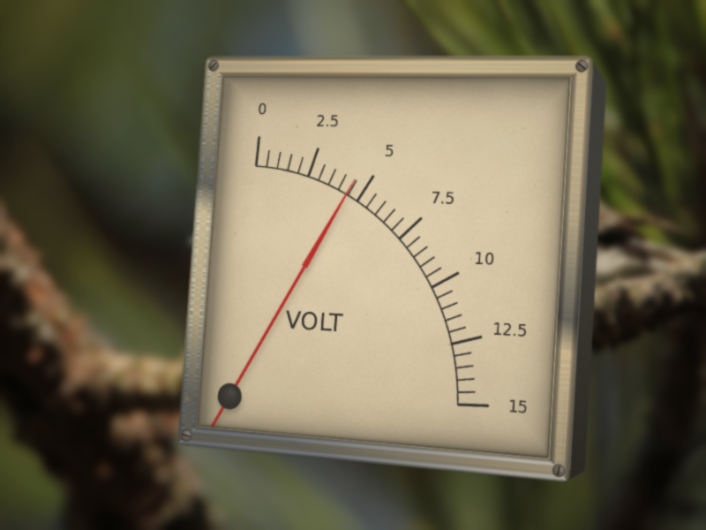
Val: 4.5 V
